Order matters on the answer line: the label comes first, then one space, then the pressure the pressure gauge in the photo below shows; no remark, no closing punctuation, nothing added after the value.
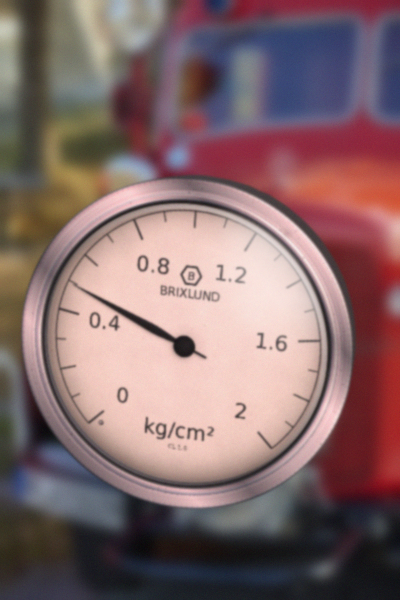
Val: 0.5 kg/cm²
